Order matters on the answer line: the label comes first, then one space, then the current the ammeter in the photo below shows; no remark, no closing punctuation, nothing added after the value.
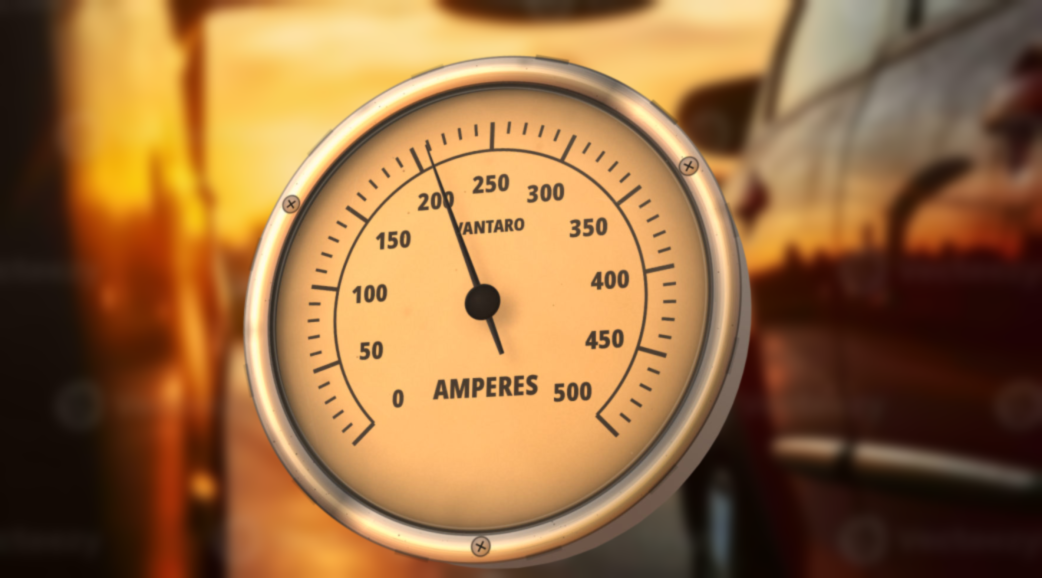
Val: 210 A
